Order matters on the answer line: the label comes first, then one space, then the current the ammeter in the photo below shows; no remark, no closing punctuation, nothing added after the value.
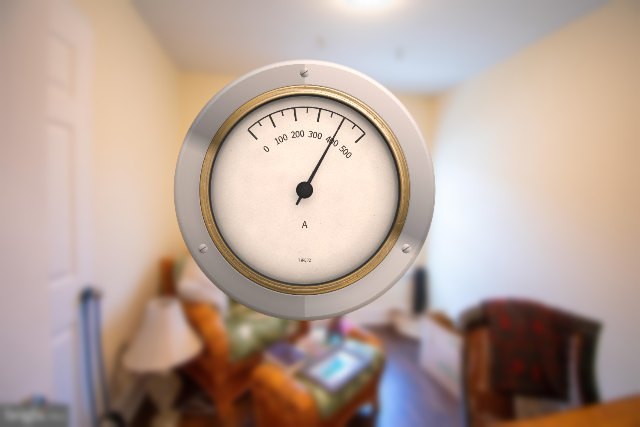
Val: 400 A
